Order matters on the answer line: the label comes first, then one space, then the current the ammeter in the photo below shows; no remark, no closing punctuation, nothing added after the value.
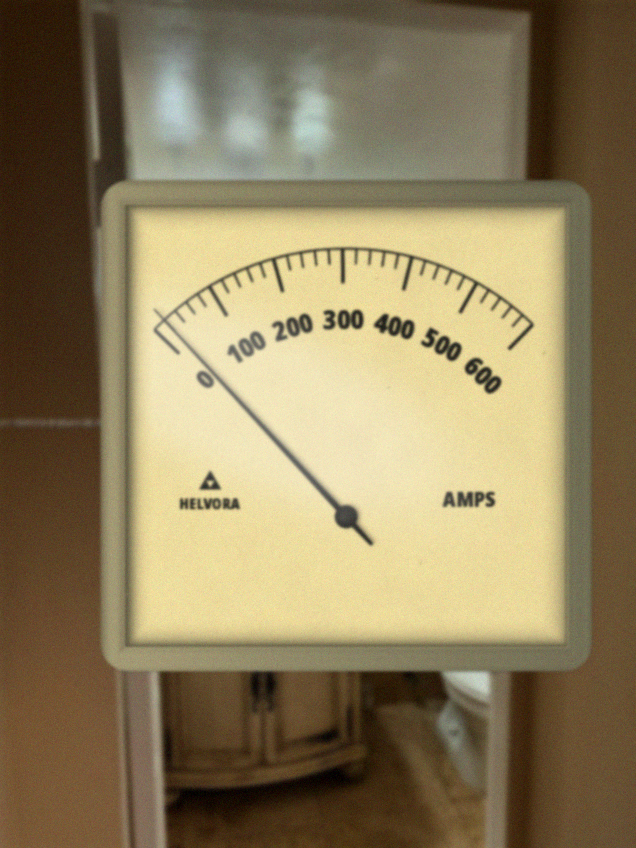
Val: 20 A
